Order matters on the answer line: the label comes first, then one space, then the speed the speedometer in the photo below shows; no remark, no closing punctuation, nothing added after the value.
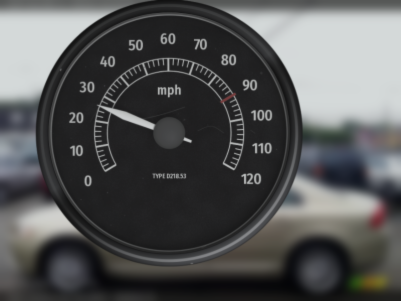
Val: 26 mph
